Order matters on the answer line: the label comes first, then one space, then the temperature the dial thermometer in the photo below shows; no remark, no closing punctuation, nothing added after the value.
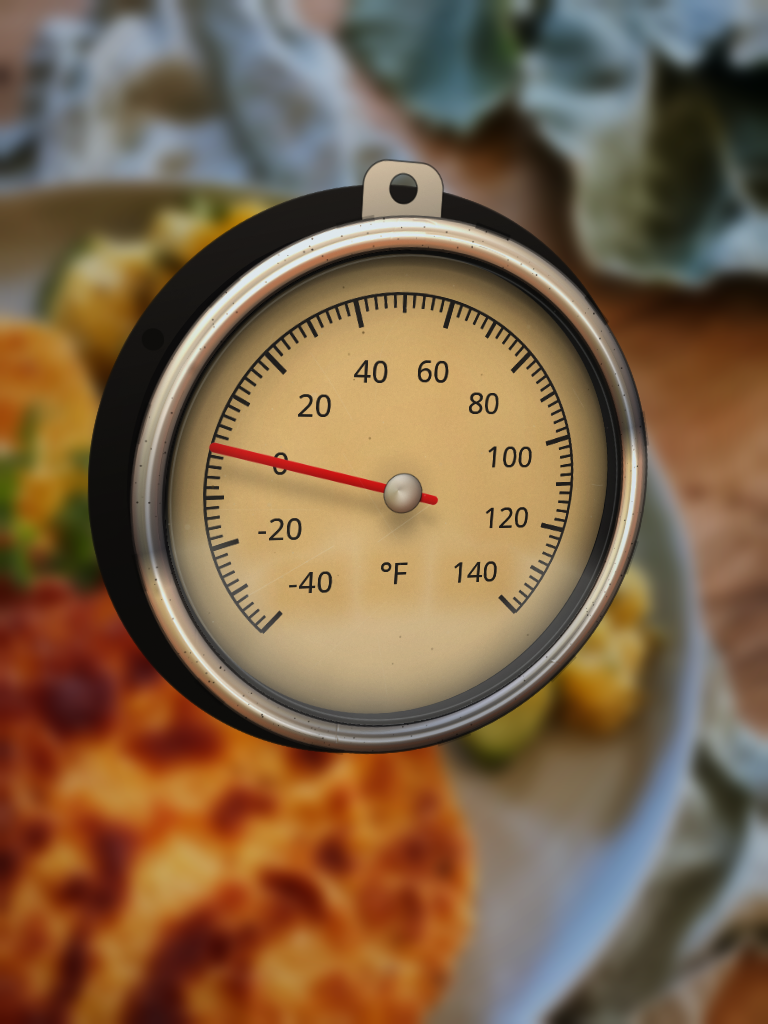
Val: 0 °F
